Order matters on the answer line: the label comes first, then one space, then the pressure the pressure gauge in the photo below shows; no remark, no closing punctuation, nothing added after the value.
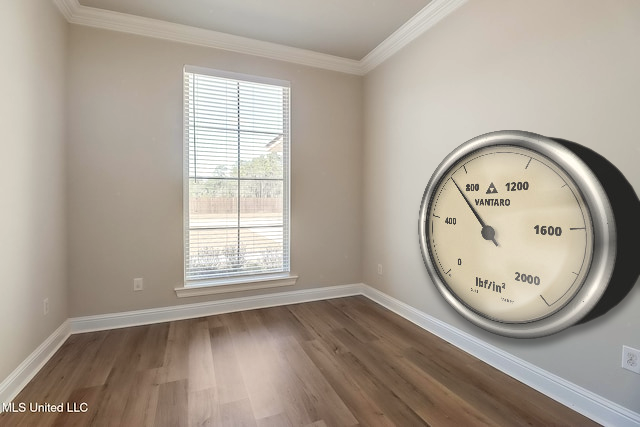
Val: 700 psi
